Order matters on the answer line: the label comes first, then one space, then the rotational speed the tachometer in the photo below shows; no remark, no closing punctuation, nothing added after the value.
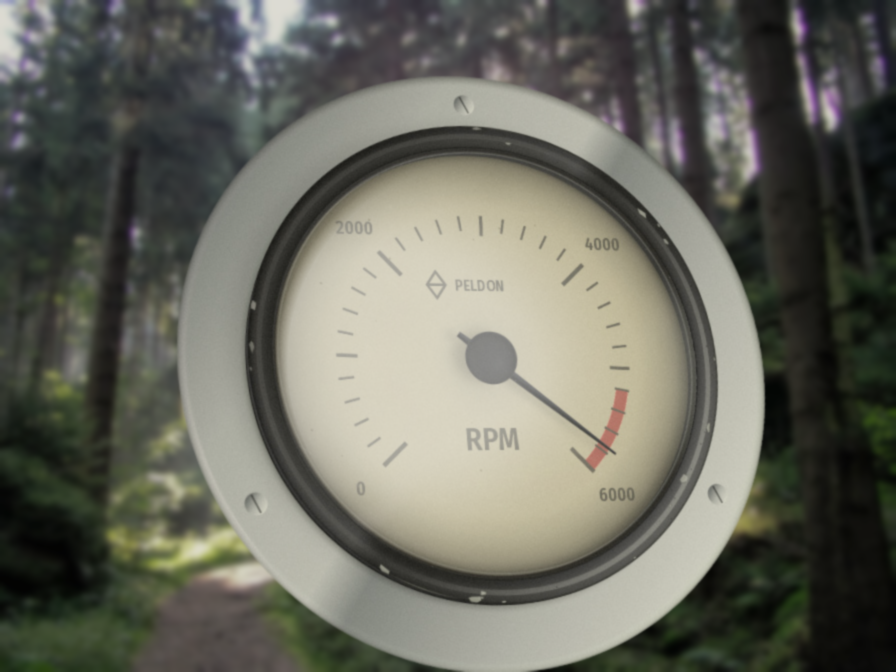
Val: 5800 rpm
